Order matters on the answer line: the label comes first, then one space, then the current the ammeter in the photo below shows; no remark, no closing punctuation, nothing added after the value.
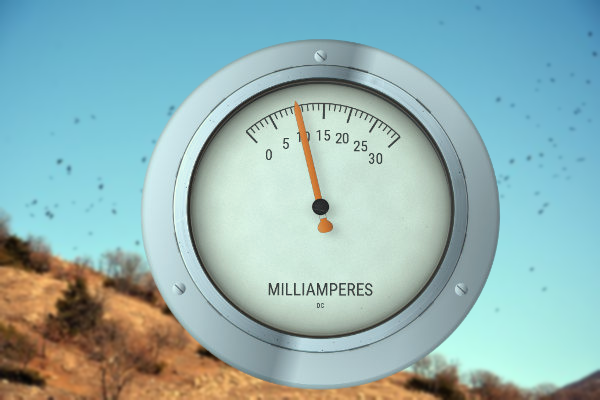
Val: 10 mA
